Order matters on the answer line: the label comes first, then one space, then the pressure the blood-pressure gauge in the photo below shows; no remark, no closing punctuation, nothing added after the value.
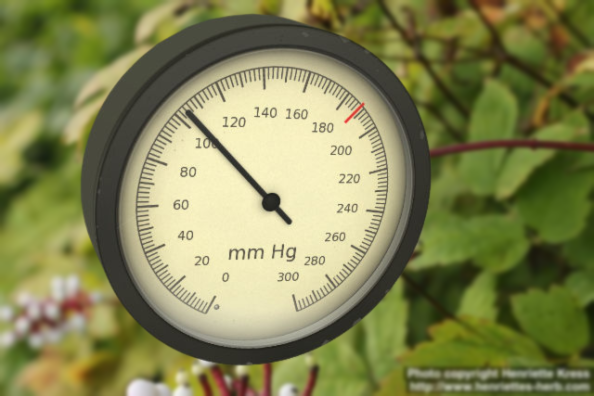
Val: 104 mmHg
